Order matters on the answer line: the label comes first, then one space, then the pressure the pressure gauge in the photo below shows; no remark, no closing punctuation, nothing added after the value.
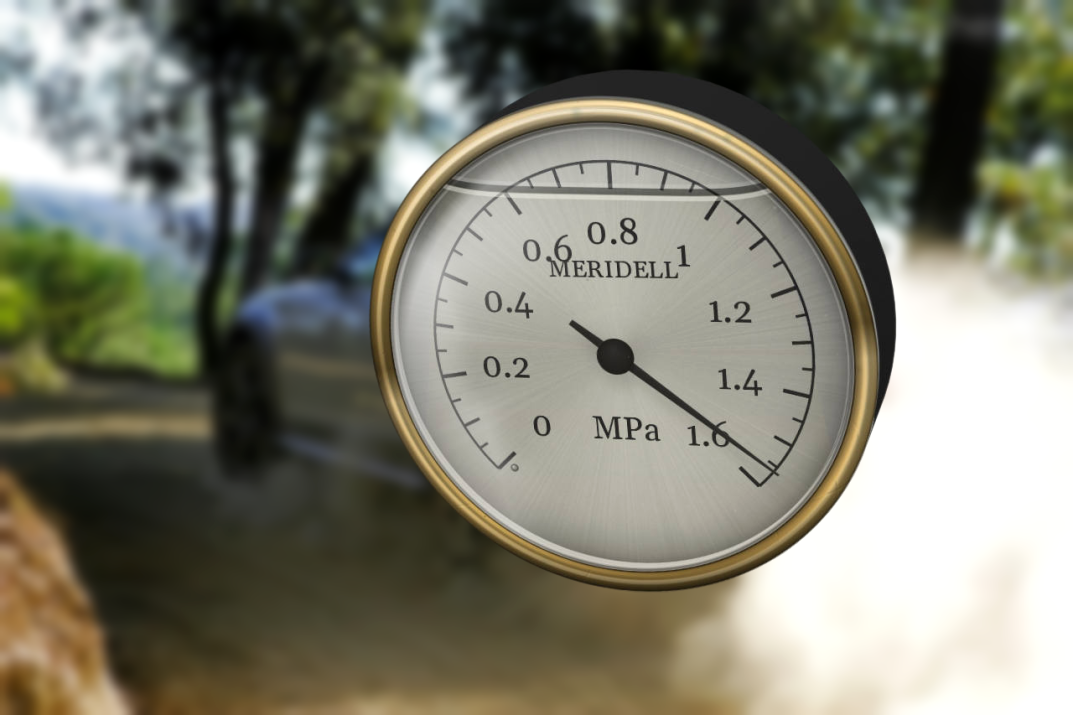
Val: 1.55 MPa
